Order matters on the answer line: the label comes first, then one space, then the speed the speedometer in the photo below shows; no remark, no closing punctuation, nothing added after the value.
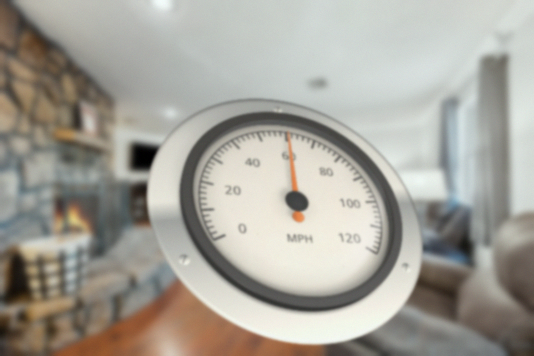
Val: 60 mph
